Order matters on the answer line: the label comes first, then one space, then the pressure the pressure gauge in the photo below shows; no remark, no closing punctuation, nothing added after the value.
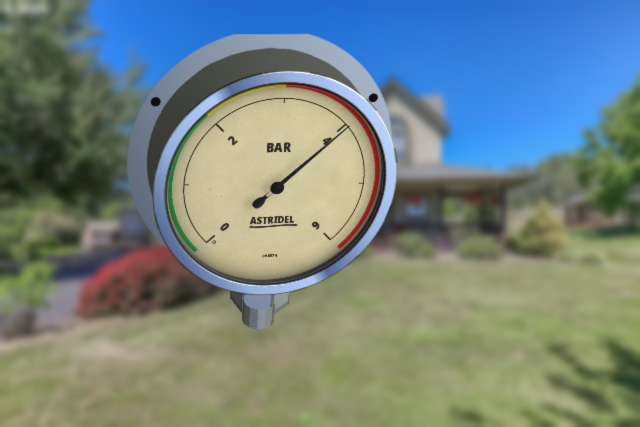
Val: 4 bar
